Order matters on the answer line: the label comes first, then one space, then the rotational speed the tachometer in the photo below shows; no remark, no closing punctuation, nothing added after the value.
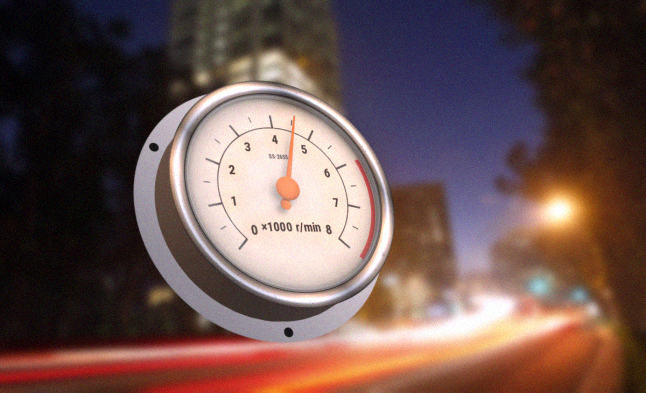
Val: 4500 rpm
